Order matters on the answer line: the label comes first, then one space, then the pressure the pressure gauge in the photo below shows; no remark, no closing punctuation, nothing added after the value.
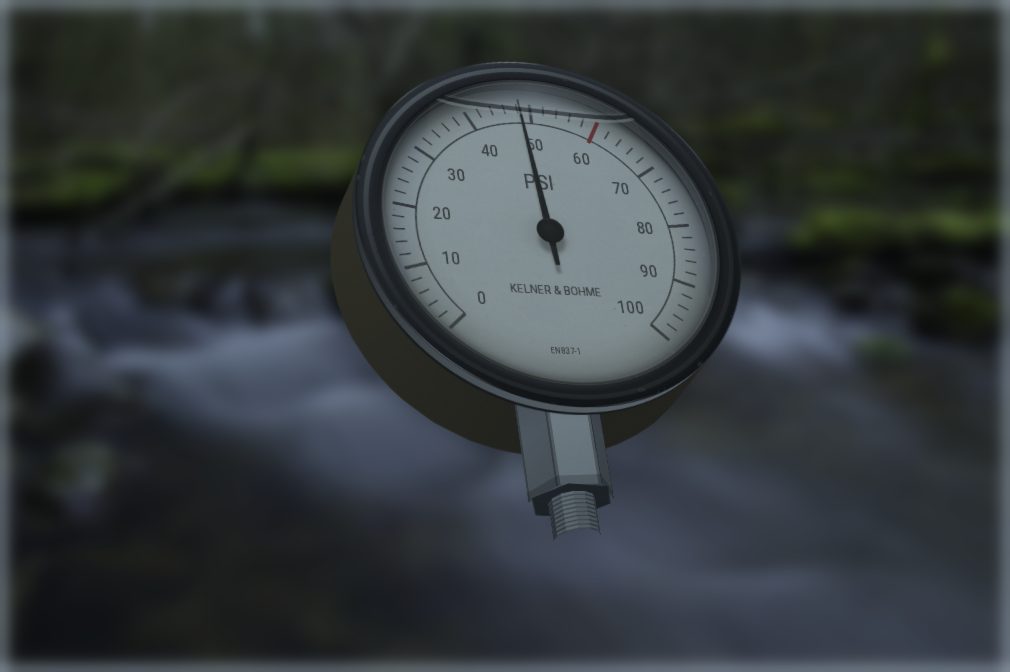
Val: 48 psi
